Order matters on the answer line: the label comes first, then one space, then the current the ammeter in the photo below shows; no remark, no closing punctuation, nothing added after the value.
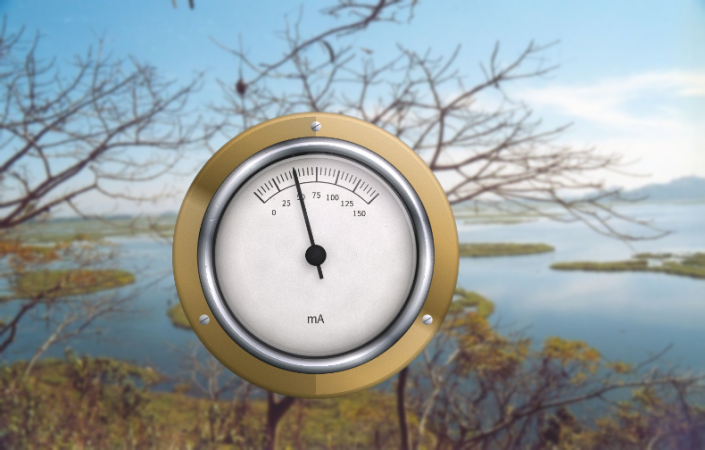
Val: 50 mA
